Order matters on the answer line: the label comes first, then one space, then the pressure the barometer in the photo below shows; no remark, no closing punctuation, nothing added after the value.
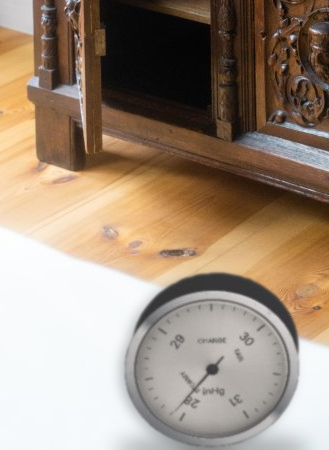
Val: 28.1 inHg
